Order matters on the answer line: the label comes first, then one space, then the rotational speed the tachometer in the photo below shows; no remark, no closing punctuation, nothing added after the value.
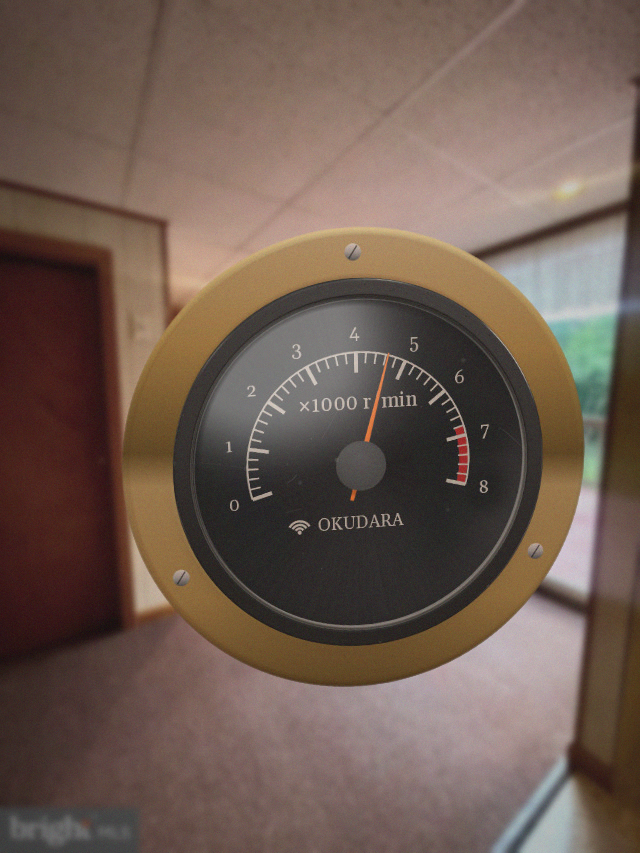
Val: 4600 rpm
